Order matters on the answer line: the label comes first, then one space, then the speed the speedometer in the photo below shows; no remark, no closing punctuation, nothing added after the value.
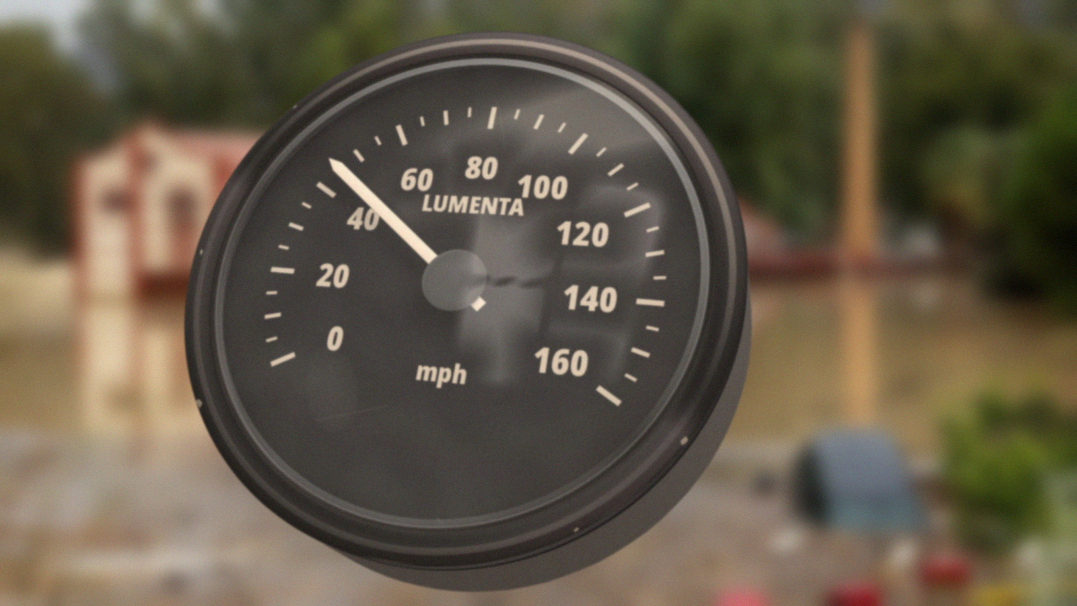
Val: 45 mph
